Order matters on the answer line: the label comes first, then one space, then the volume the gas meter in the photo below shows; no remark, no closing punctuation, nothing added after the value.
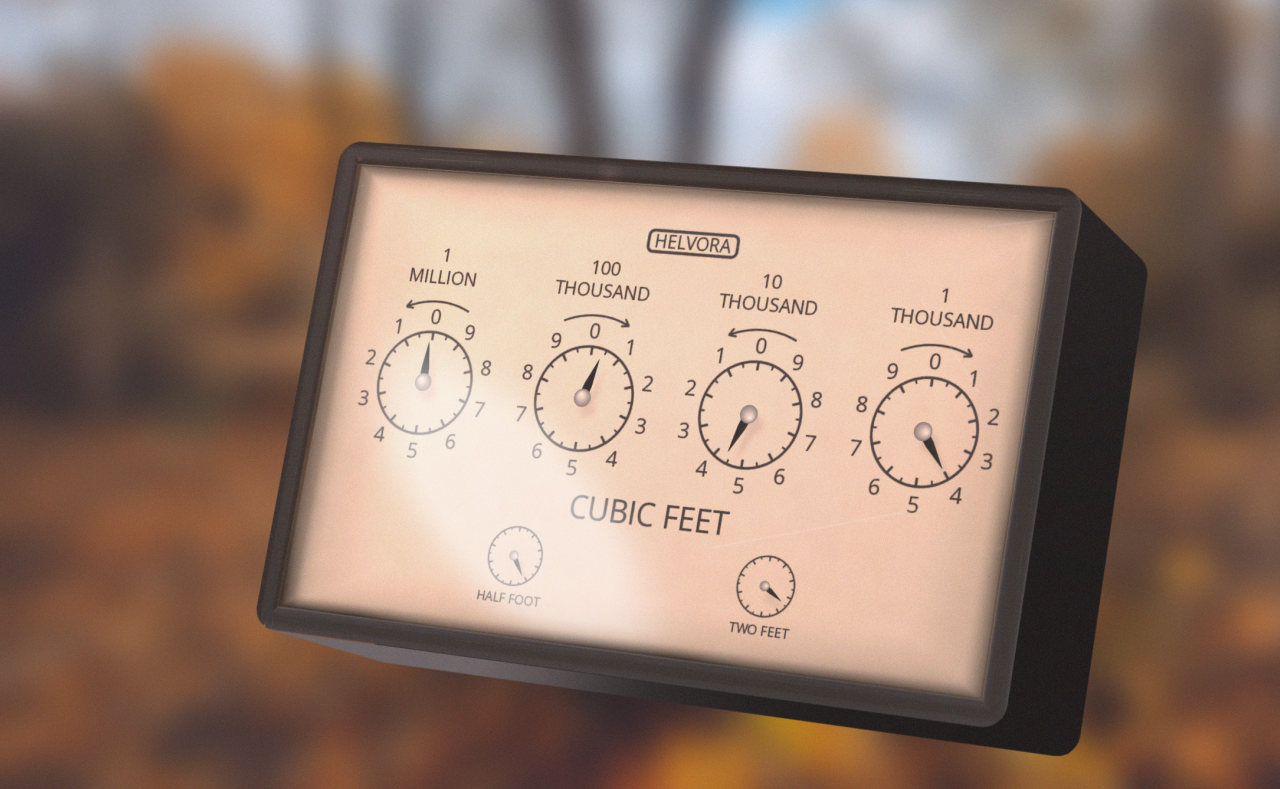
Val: 4400 ft³
